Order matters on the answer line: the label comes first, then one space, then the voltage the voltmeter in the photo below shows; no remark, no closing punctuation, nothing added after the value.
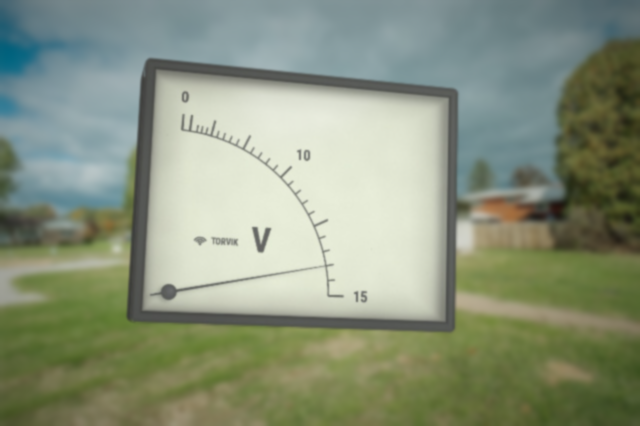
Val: 14 V
